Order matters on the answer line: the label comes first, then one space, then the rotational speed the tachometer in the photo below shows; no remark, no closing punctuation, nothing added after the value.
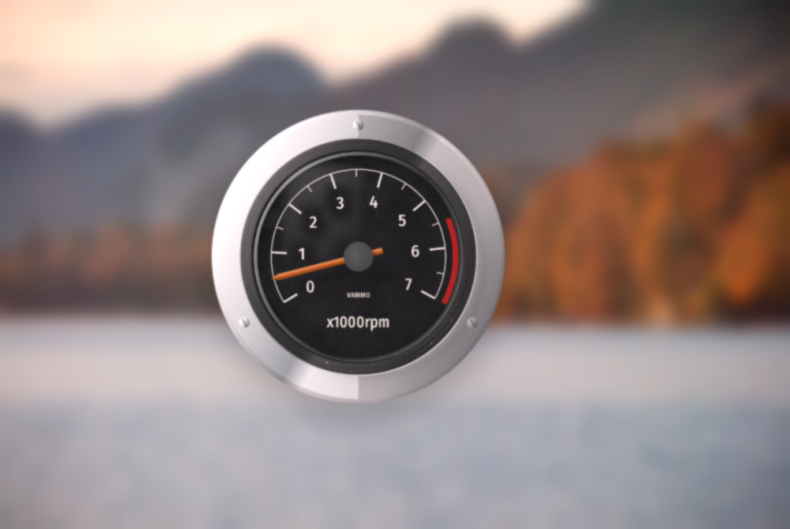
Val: 500 rpm
